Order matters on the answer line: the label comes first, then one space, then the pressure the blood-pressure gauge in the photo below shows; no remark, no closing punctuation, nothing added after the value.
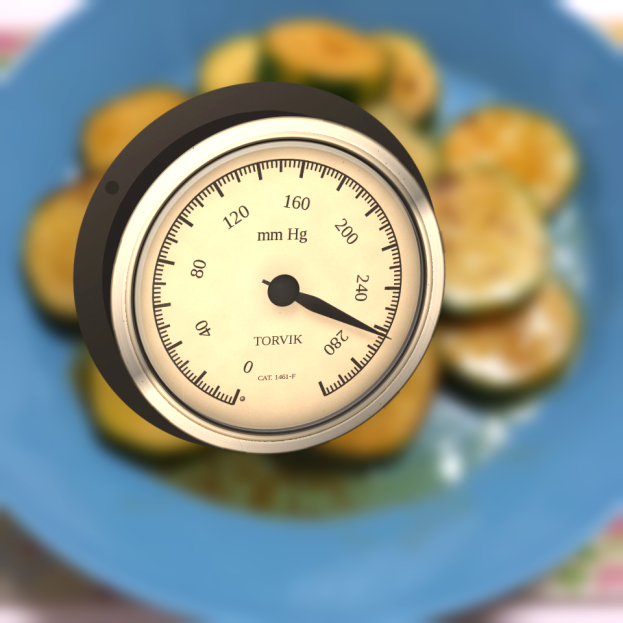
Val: 262 mmHg
